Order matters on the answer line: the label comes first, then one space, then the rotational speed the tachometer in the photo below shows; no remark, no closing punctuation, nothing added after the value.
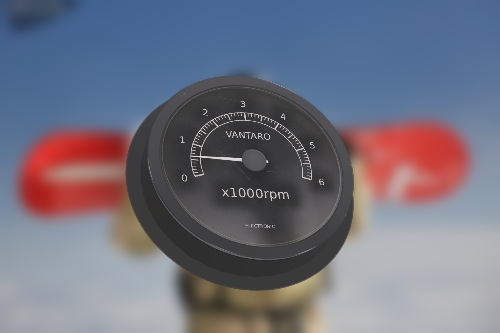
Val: 500 rpm
